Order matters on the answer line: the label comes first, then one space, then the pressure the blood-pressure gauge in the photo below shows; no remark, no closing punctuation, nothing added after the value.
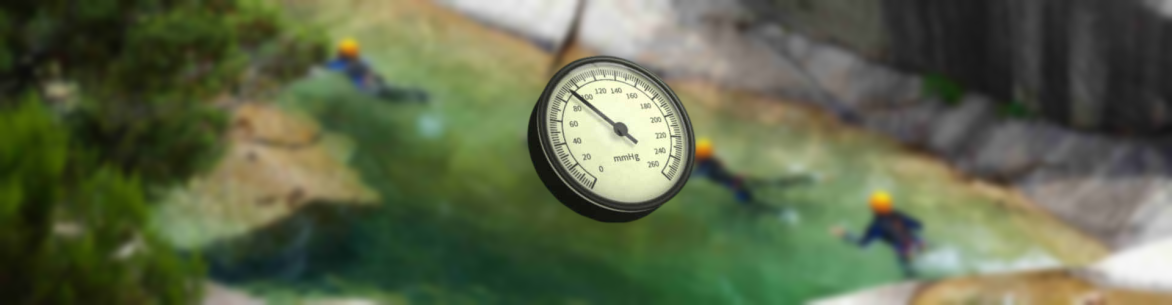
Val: 90 mmHg
